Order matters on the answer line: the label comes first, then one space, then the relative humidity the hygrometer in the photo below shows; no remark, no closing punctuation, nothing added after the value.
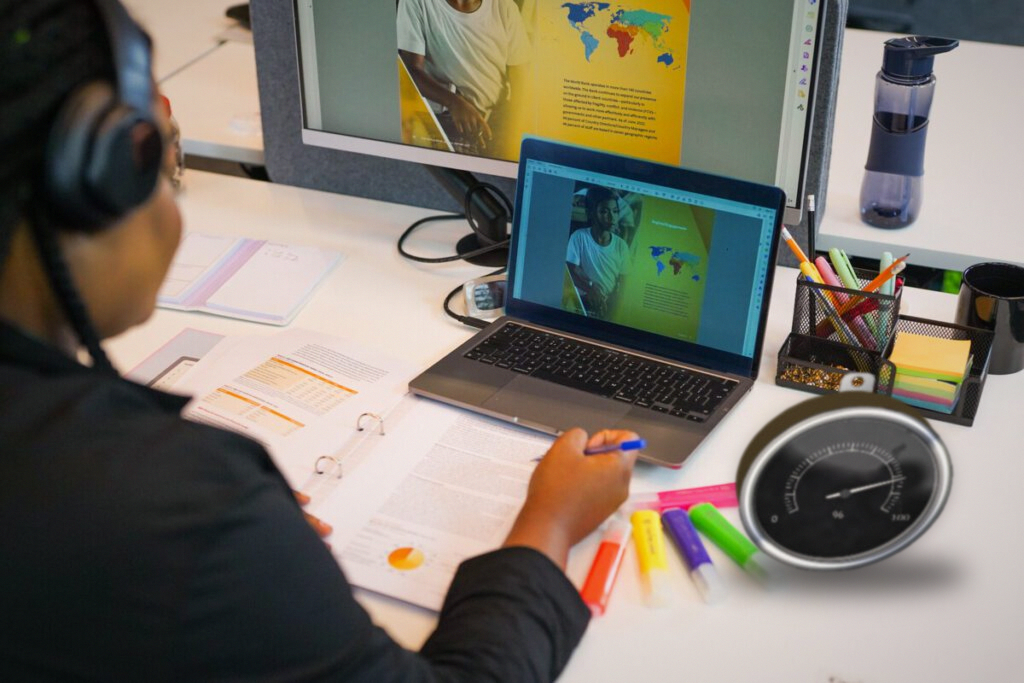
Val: 80 %
